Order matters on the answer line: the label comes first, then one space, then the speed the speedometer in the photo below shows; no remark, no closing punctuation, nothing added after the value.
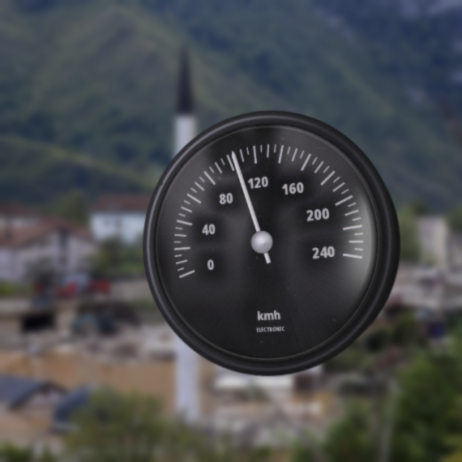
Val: 105 km/h
